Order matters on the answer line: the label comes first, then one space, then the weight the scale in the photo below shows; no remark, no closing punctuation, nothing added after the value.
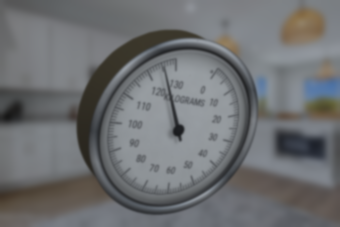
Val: 125 kg
